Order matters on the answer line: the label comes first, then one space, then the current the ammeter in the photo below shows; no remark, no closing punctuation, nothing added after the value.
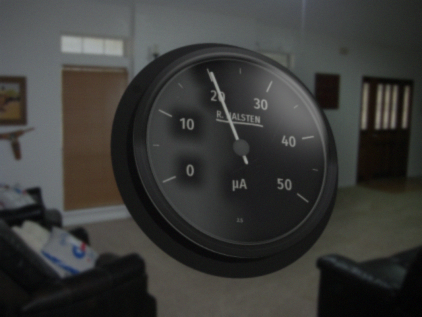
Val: 20 µA
